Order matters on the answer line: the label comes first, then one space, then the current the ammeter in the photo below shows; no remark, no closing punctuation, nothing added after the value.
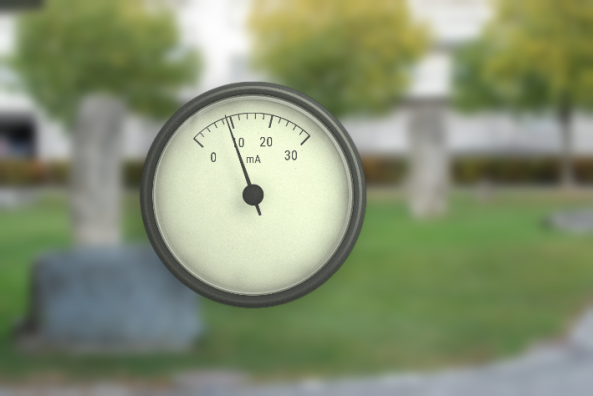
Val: 9 mA
